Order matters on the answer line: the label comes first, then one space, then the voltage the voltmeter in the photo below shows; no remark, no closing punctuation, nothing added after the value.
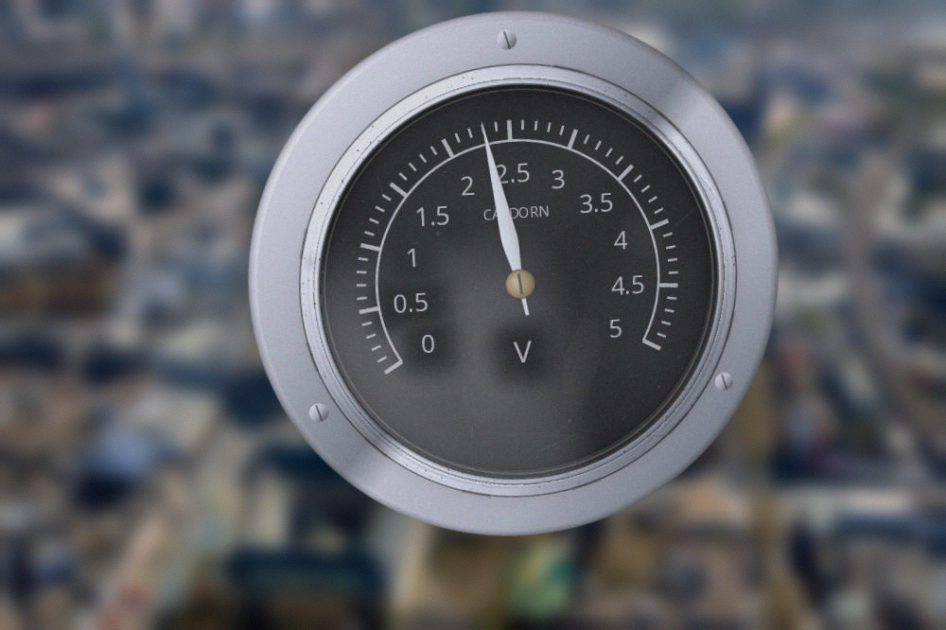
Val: 2.3 V
